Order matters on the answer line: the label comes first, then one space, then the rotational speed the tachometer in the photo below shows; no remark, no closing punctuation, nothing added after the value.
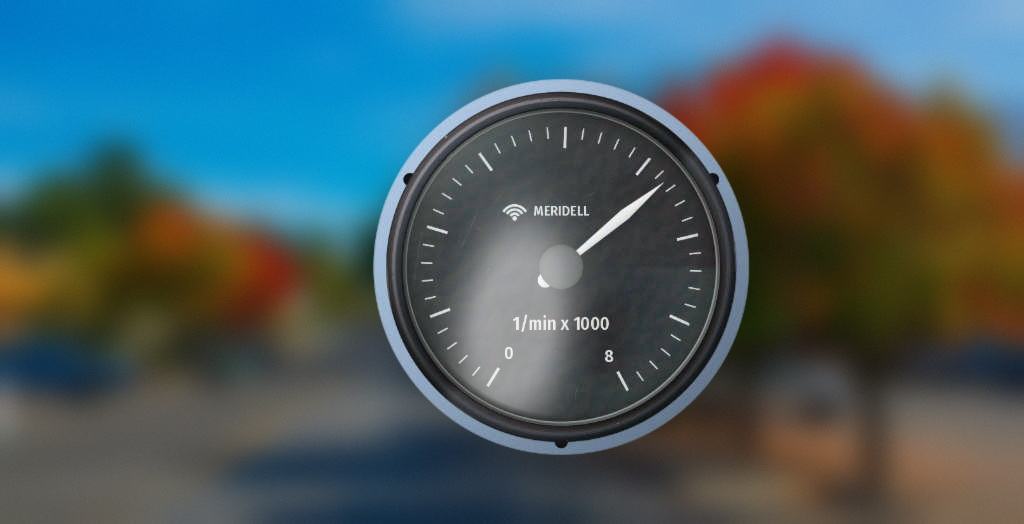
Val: 5300 rpm
